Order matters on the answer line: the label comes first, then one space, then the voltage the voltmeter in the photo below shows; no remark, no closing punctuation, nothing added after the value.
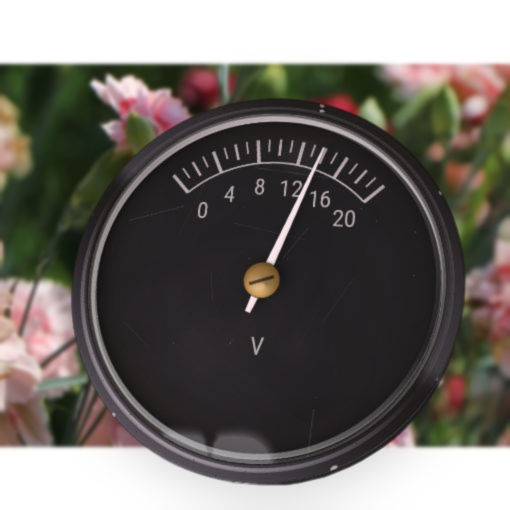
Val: 14 V
